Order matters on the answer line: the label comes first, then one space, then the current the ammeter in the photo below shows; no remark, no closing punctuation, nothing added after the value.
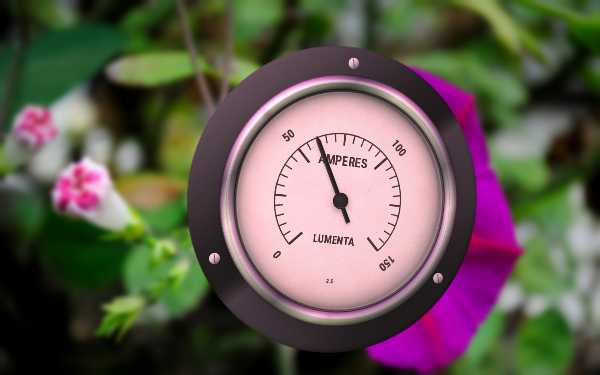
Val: 60 A
